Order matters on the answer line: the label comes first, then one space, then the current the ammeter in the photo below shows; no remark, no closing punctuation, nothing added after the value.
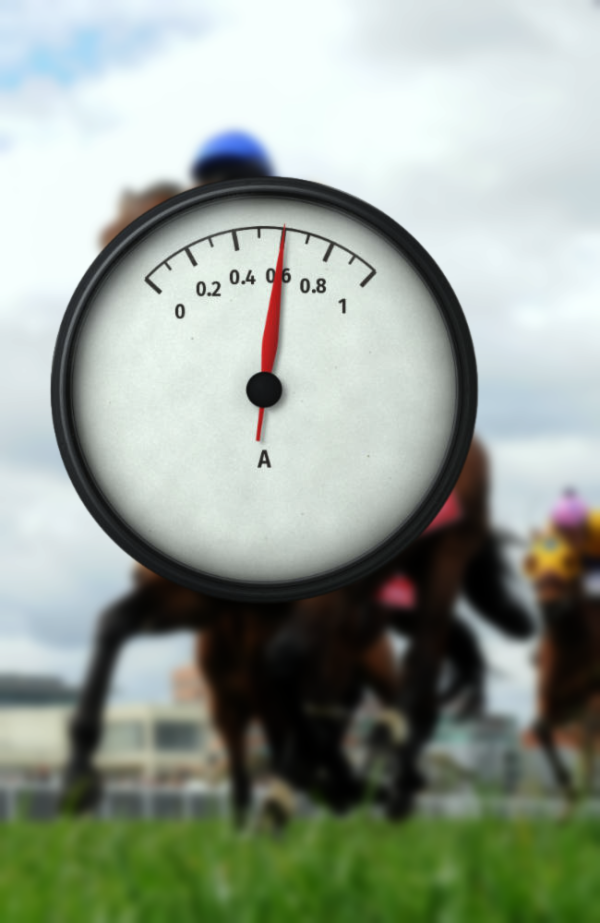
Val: 0.6 A
